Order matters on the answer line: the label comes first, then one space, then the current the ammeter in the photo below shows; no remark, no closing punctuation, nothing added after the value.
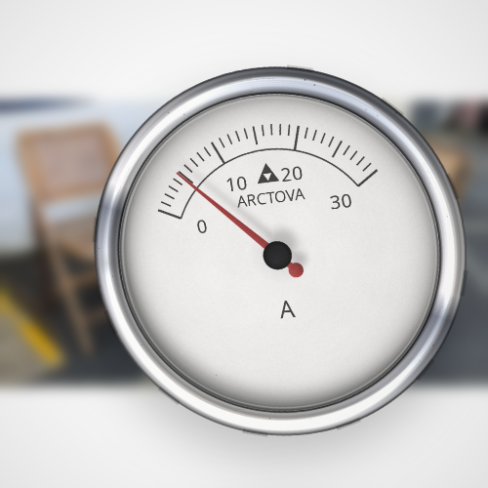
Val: 5 A
